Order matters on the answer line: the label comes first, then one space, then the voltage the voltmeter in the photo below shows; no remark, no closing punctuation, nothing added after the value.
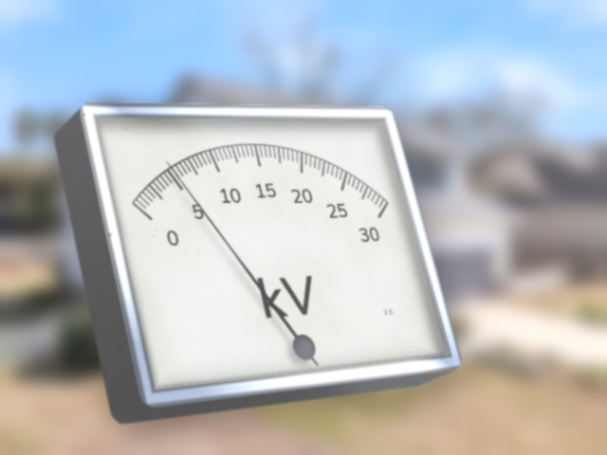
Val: 5 kV
